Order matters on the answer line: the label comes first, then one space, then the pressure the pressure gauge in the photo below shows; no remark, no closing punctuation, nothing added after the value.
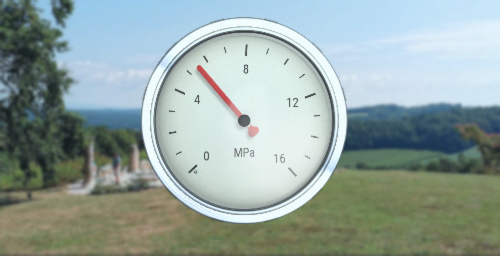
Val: 5.5 MPa
